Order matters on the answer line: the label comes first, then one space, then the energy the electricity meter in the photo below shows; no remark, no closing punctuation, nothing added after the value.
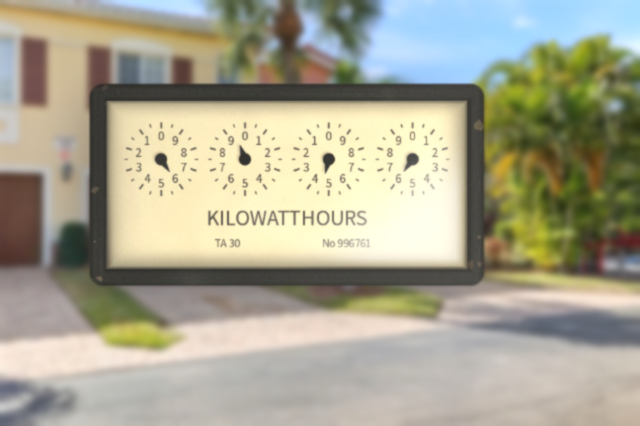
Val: 5946 kWh
